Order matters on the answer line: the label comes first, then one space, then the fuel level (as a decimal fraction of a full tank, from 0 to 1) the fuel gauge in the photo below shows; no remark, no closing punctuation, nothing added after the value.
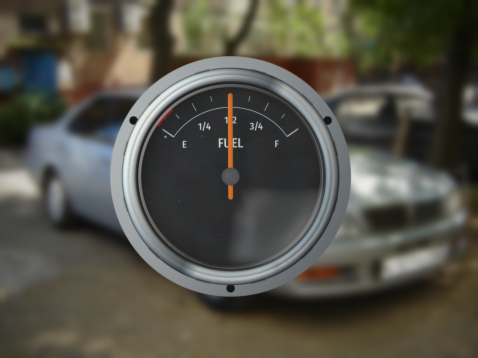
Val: 0.5
